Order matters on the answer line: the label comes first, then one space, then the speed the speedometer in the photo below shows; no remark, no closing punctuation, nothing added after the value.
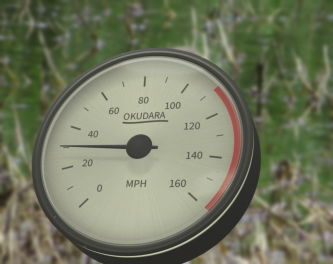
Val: 30 mph
